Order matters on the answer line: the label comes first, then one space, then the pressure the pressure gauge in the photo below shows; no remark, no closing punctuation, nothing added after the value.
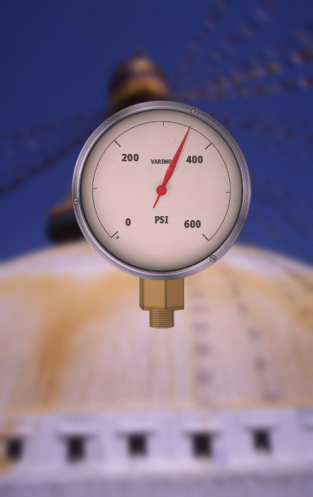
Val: 350 psi
